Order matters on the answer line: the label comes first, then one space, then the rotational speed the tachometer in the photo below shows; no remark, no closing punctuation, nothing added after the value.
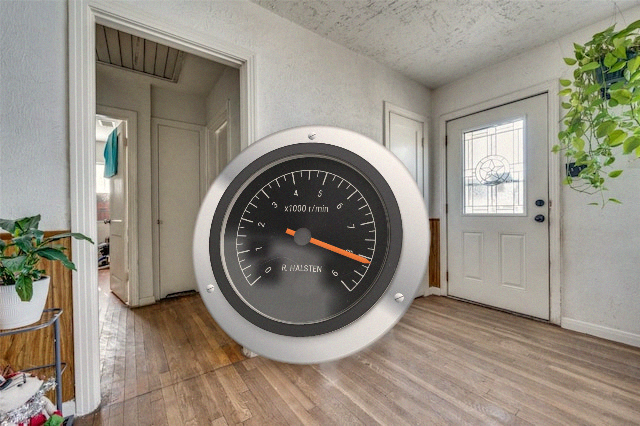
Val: 8125 rpm
